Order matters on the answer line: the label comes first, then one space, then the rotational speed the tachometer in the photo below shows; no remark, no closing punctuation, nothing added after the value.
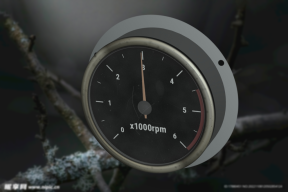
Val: 3000 rpm
